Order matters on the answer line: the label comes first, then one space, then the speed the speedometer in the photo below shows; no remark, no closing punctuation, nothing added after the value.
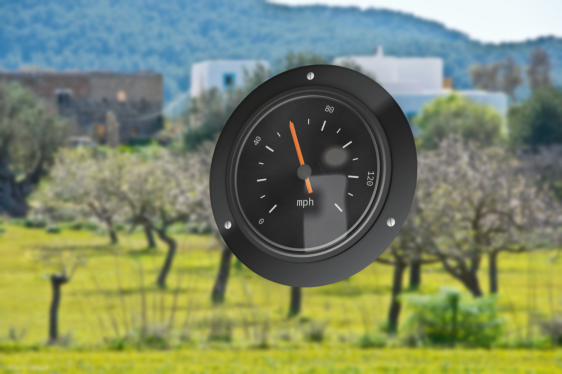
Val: 60 mph
